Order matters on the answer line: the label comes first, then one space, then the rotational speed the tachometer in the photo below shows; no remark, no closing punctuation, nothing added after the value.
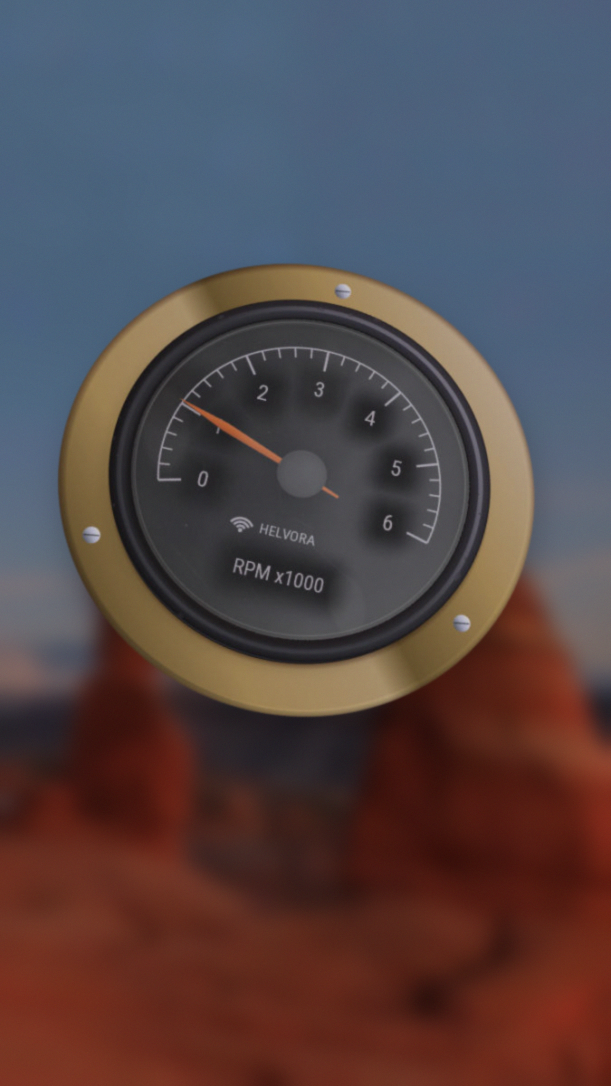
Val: 1000 rpm
